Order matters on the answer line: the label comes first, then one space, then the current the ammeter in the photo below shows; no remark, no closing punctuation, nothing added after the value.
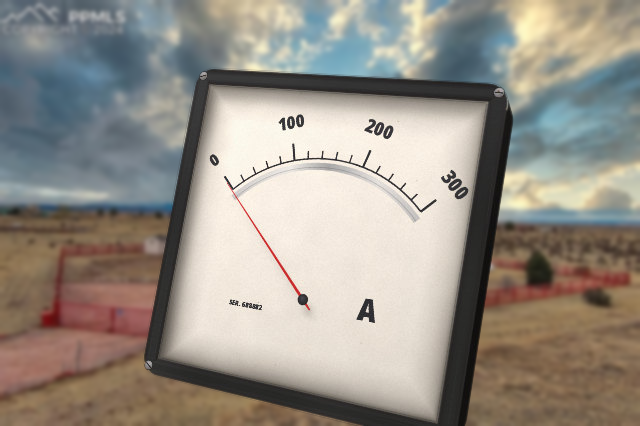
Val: 0 A
